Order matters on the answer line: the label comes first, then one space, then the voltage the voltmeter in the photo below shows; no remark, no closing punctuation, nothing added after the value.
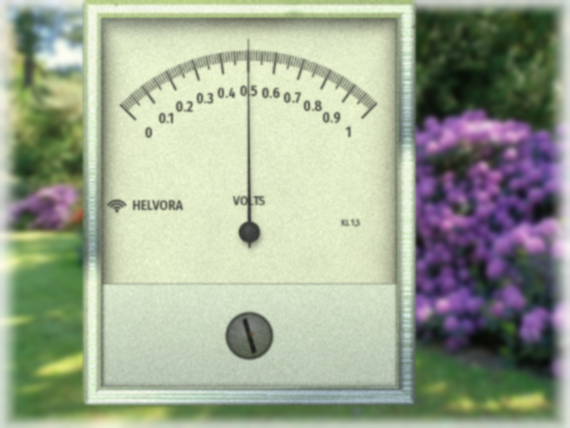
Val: 0.5 V
